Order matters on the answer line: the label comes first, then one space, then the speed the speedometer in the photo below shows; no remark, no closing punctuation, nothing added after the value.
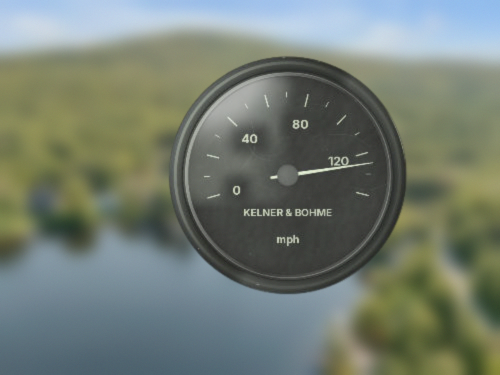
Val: 125 mph
